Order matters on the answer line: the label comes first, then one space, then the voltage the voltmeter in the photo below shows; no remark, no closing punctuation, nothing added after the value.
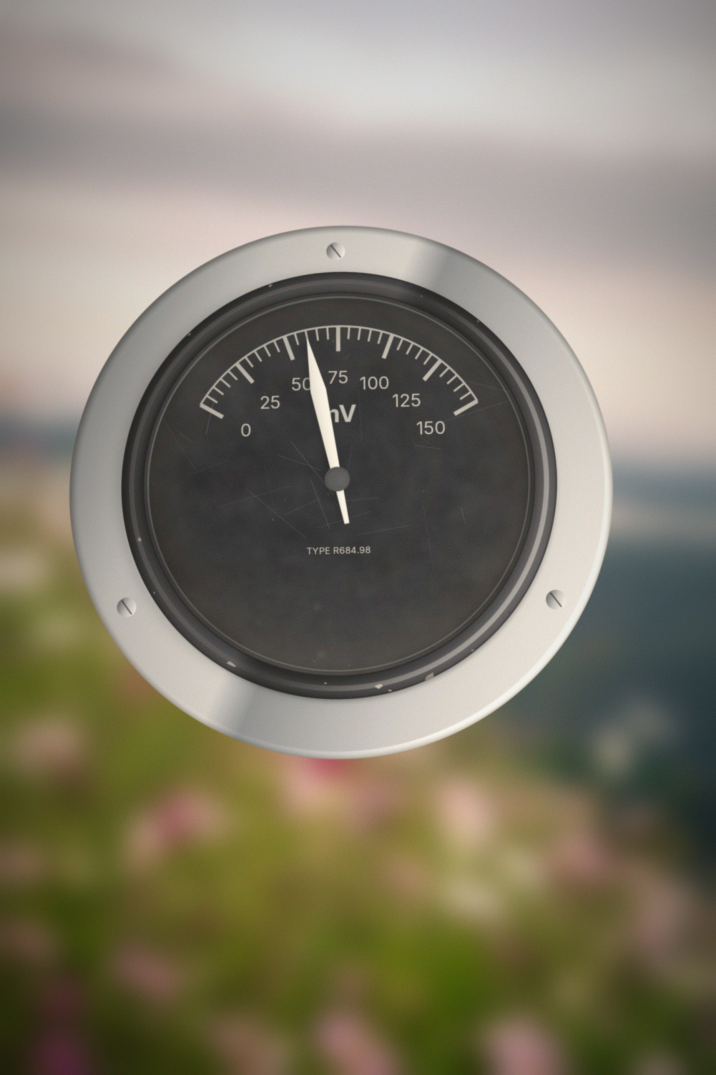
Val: 60 mV
